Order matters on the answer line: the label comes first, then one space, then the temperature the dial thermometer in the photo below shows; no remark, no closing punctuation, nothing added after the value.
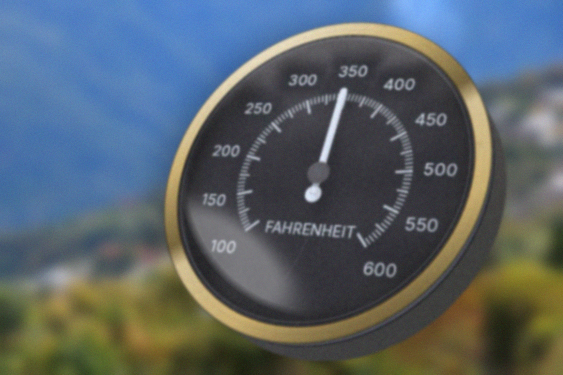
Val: 350 °F
